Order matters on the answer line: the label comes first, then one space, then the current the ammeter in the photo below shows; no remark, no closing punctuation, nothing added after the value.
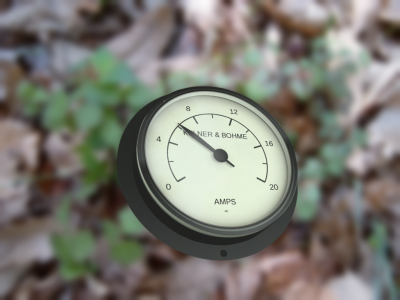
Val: 6 A
